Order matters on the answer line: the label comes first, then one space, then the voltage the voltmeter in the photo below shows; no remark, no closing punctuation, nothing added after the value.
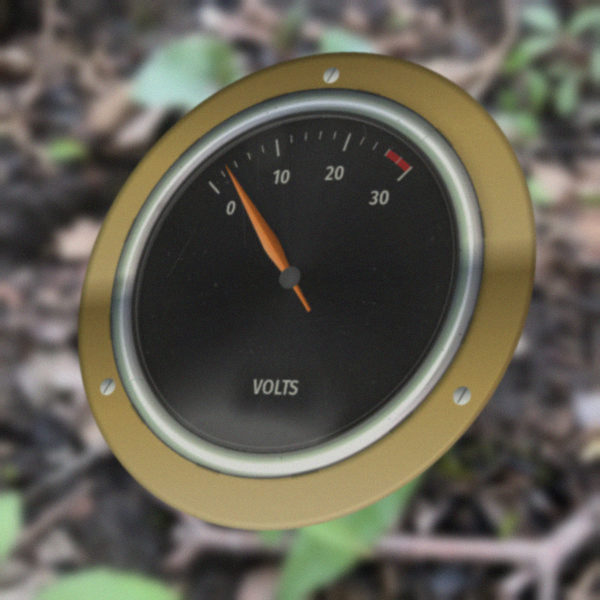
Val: 3 V
